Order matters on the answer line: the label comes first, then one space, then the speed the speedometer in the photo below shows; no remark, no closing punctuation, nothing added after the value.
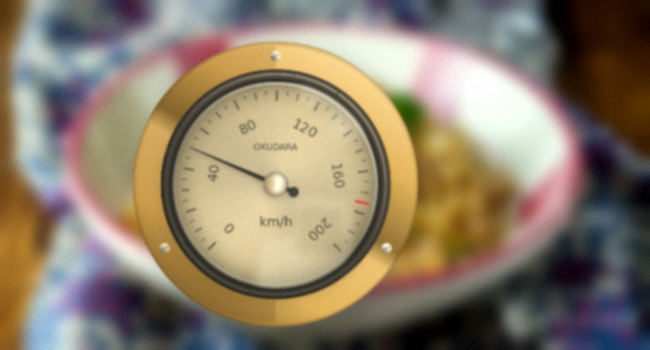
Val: 50 km/h
